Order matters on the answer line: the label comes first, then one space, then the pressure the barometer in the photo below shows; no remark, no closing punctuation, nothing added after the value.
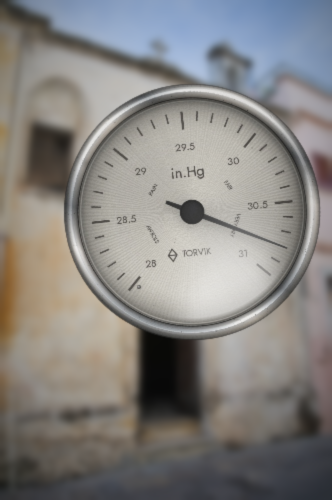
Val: 30.8 inHg
